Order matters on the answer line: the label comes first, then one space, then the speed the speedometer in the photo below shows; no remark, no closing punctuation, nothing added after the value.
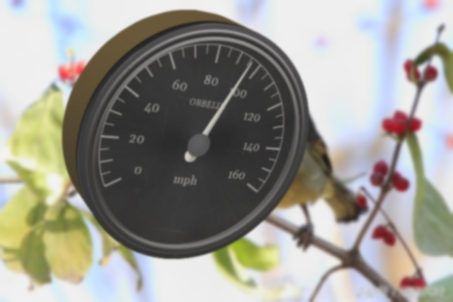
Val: 95 mph
